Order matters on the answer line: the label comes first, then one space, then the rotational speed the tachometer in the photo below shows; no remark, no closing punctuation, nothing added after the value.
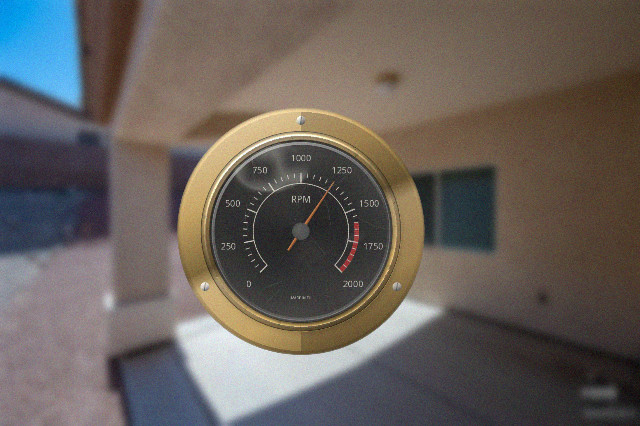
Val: 1250 rpm
